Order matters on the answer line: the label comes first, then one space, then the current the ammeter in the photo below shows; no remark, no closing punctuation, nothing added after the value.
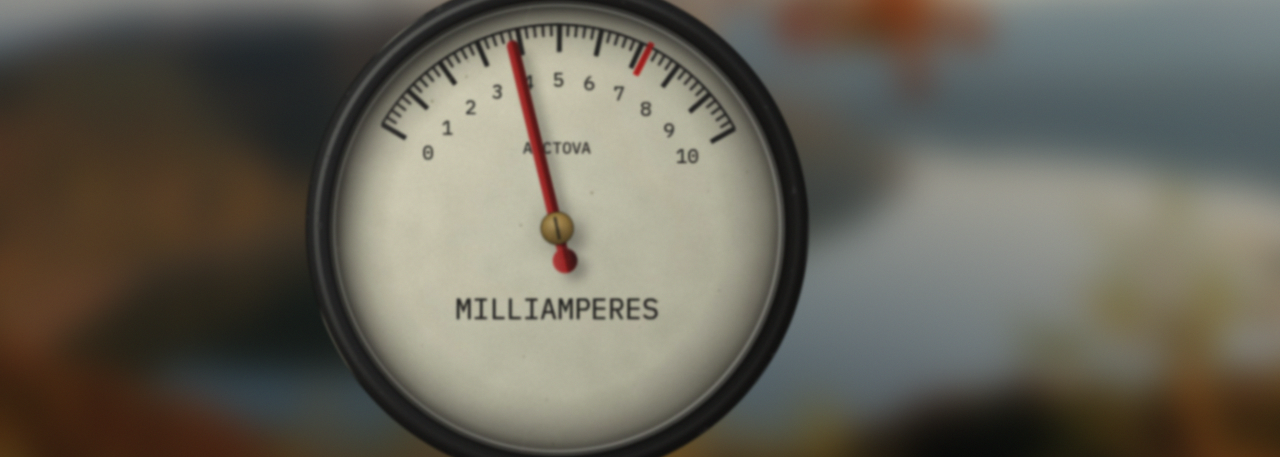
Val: 3.8 mA
